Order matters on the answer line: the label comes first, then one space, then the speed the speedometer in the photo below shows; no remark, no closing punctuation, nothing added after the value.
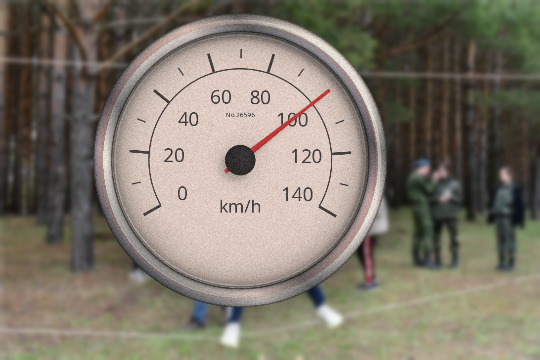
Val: 100 km/h
